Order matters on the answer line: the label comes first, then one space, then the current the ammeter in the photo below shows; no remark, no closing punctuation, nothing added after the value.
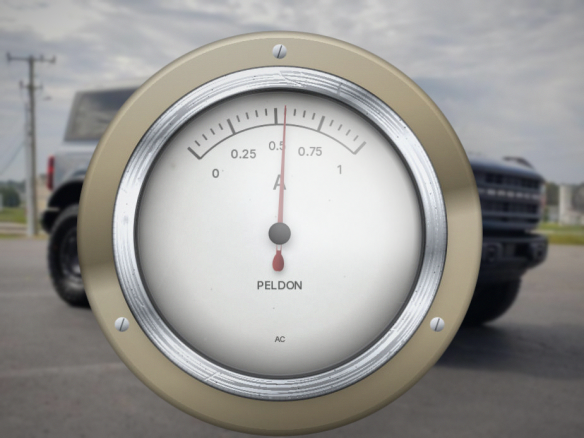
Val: 0.55 A
